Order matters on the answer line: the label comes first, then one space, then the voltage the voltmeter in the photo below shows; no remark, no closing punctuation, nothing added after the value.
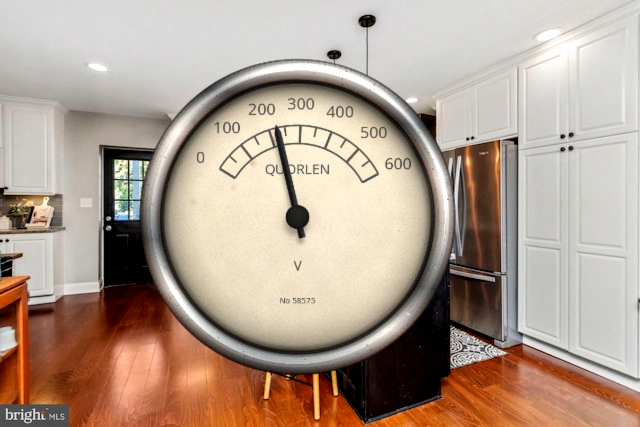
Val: 225 V
